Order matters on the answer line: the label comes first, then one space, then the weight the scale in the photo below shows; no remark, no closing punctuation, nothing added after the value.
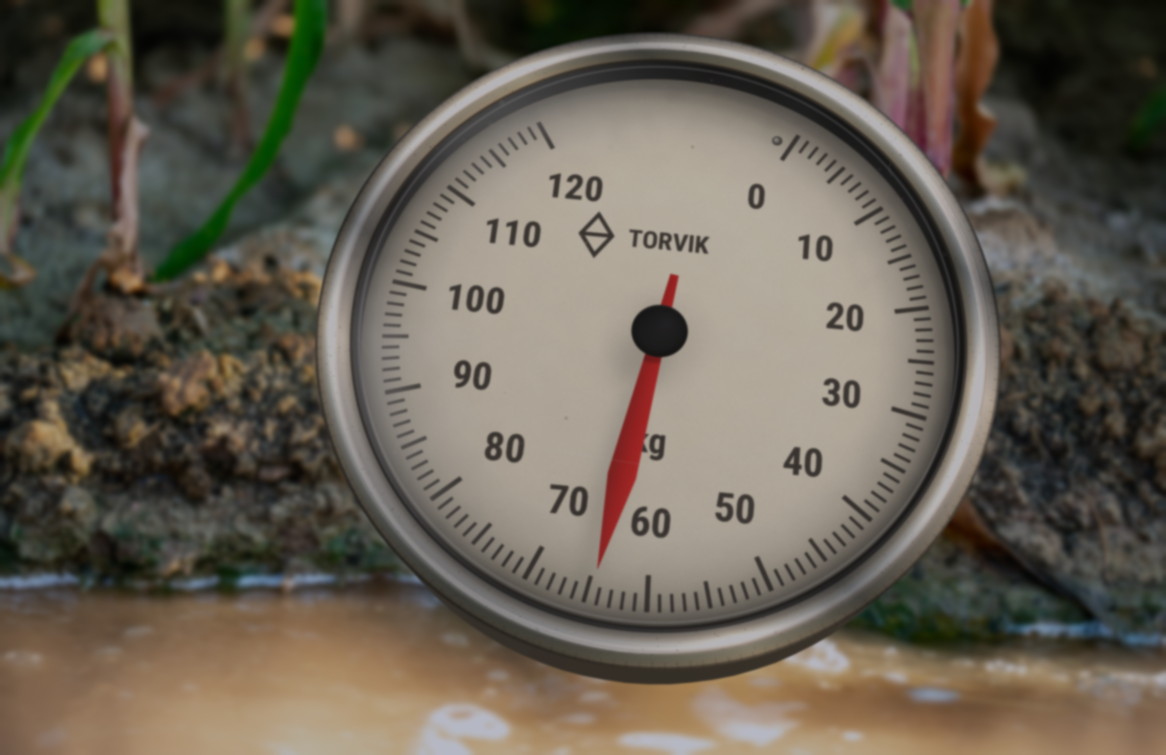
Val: 64.5 kg
